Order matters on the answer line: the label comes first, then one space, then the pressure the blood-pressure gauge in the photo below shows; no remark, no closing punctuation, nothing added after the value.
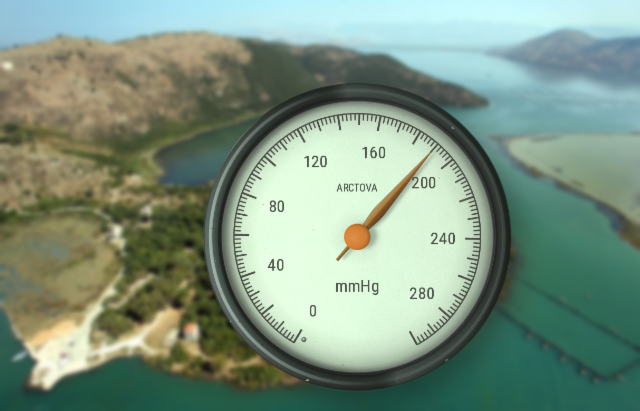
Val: 190 mmHg
